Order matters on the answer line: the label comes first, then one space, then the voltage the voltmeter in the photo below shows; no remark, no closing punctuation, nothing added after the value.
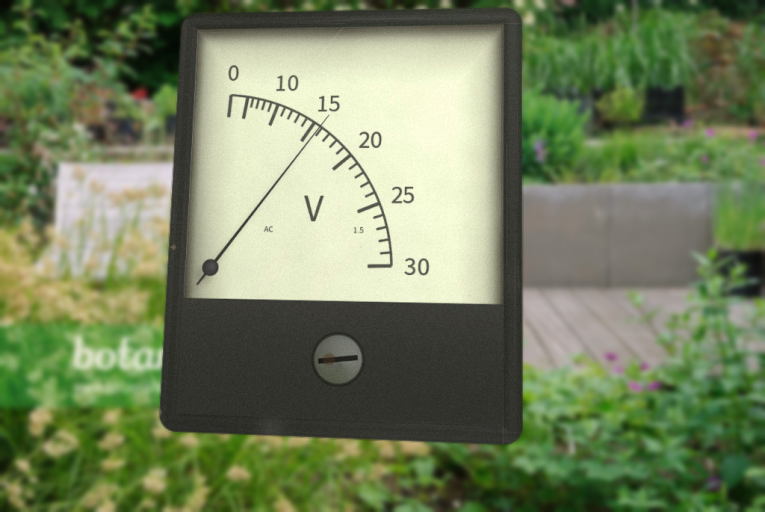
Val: 16 V
